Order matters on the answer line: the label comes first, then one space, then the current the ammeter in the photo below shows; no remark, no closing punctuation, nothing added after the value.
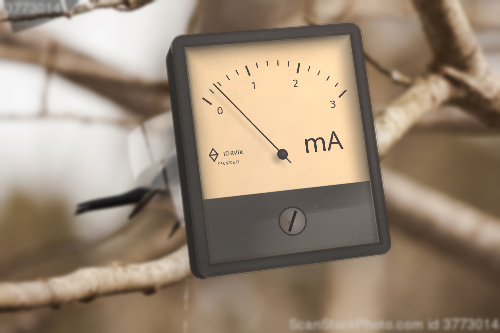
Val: 0.3 mA
